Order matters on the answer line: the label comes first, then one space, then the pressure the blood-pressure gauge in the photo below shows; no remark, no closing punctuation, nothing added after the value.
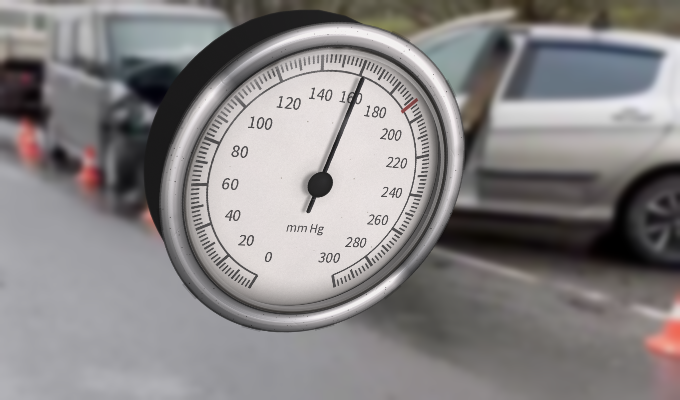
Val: 160 mmHg
